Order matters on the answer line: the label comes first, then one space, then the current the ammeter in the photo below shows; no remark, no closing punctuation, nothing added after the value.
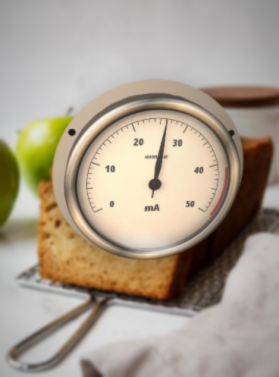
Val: 26 mA
